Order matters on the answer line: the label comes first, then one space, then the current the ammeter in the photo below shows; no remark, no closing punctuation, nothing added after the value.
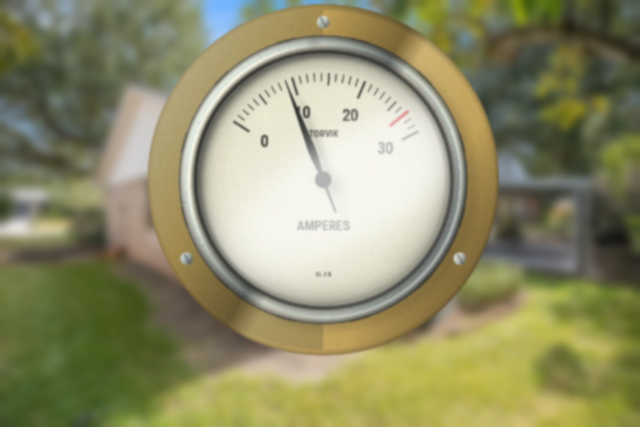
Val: 9 A
